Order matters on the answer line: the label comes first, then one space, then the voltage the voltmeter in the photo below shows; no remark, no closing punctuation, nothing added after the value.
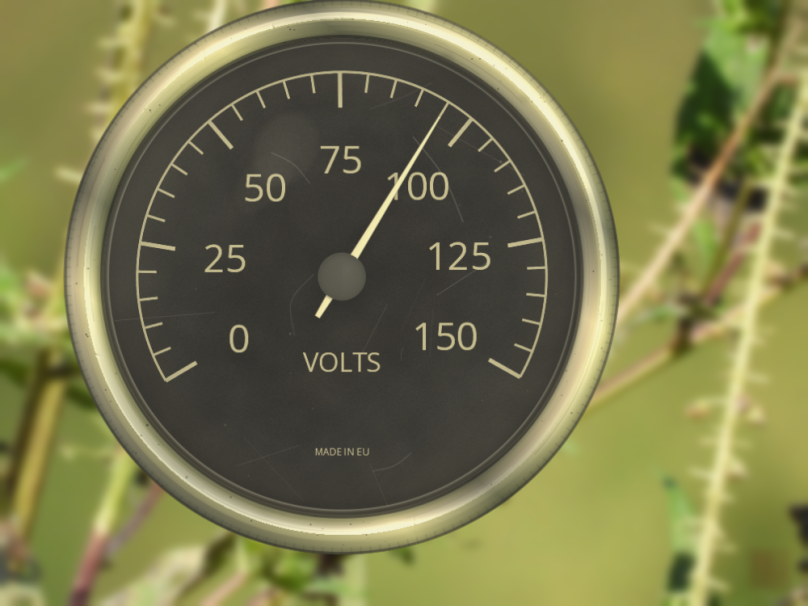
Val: 95 V
